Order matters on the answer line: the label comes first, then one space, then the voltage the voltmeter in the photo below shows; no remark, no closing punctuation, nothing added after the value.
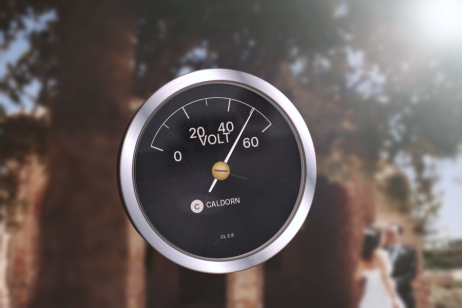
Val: 50 V
